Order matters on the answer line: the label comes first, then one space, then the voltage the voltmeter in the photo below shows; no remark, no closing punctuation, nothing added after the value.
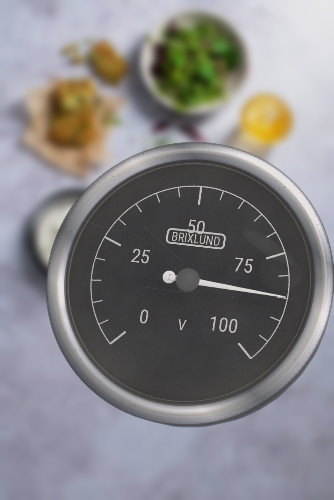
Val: 85 V
